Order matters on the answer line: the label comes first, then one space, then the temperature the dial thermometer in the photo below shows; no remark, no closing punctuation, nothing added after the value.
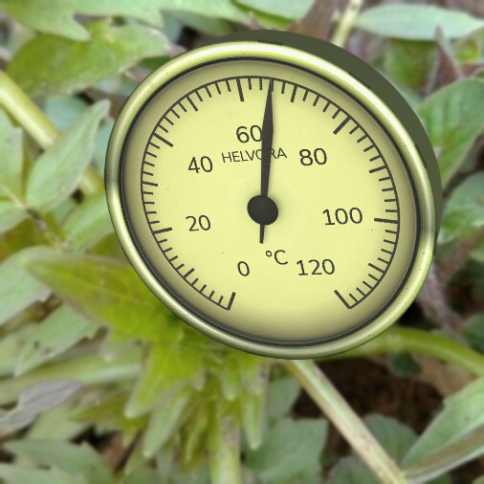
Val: 66 °C
